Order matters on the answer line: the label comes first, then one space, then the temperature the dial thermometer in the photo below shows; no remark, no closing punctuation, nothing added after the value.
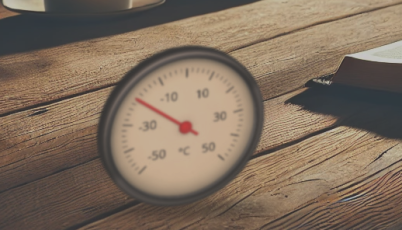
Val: -20 °C
